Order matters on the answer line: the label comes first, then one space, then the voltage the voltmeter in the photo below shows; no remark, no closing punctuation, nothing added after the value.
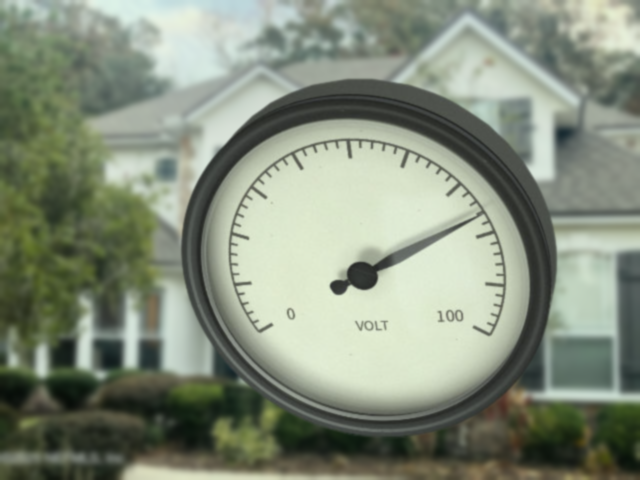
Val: 76 V
